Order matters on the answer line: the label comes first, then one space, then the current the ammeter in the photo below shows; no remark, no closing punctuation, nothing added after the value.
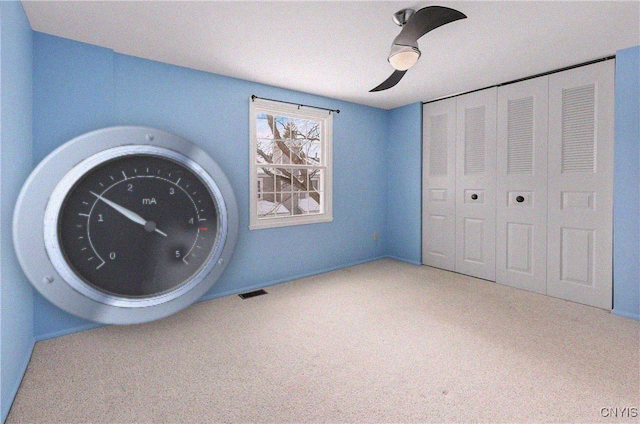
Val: 1.4 mA
